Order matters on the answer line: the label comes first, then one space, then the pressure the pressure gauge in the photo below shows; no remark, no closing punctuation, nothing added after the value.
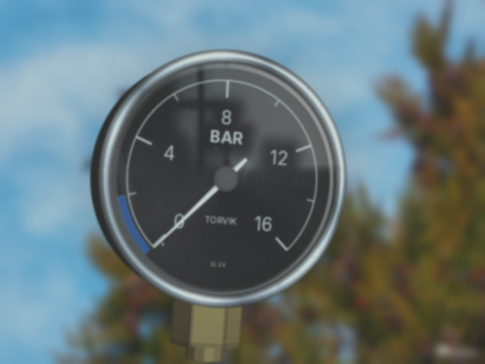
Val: 0 bar
